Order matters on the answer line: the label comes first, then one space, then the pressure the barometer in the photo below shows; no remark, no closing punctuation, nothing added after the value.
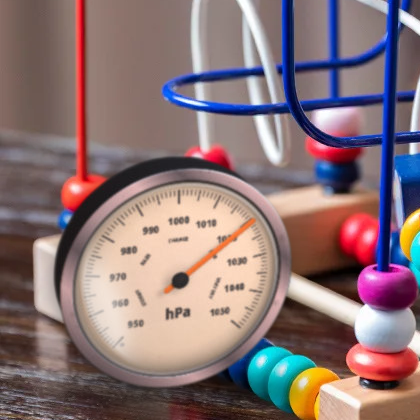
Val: 1020 hPa
